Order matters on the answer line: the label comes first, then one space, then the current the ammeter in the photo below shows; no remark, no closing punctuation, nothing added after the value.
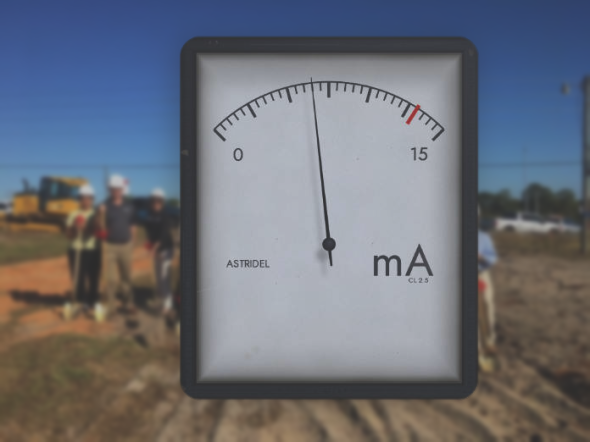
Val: 6.5 mA
